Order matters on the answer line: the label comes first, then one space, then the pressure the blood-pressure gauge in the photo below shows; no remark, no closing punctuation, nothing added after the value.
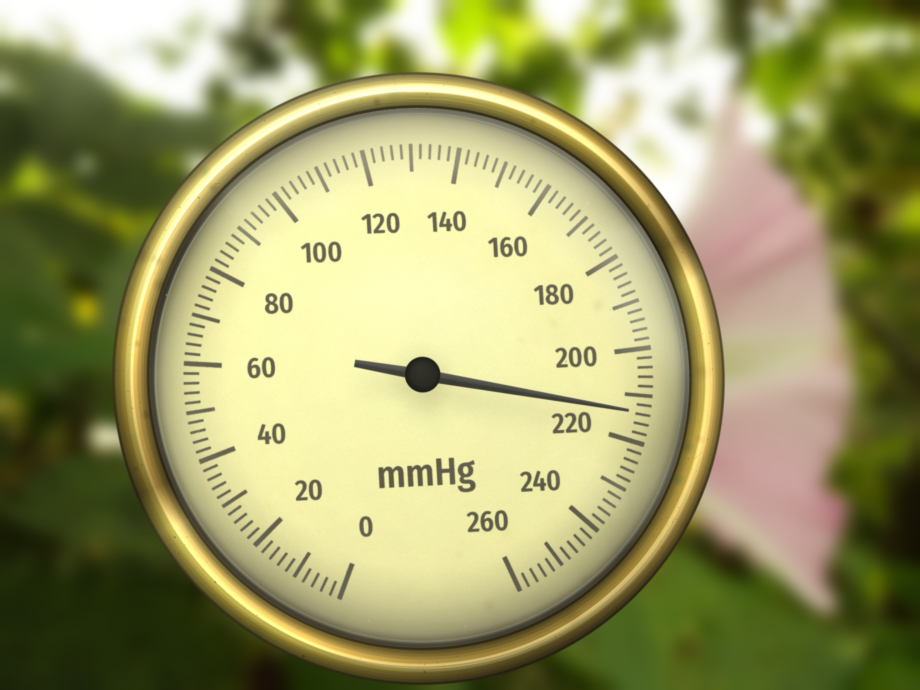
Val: 214 mmHg
